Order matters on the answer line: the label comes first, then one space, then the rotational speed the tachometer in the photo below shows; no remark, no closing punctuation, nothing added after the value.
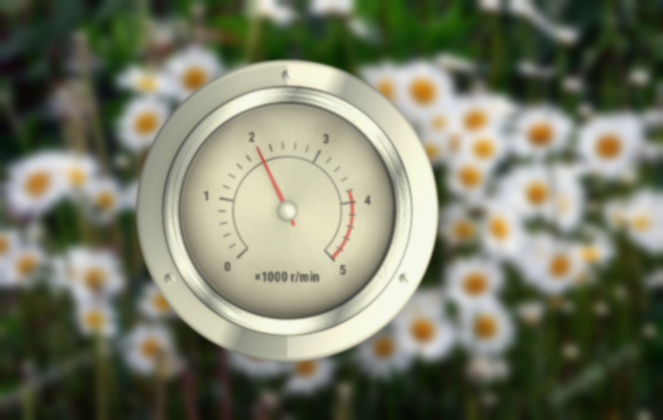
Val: 2000 rpm
